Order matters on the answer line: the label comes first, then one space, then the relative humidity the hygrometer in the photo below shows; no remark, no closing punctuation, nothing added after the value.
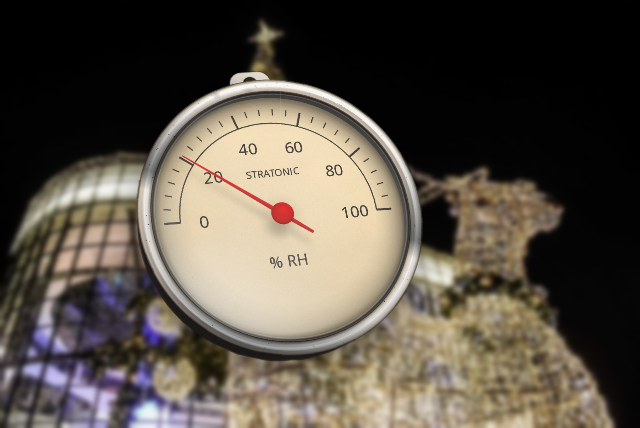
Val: 20 %
